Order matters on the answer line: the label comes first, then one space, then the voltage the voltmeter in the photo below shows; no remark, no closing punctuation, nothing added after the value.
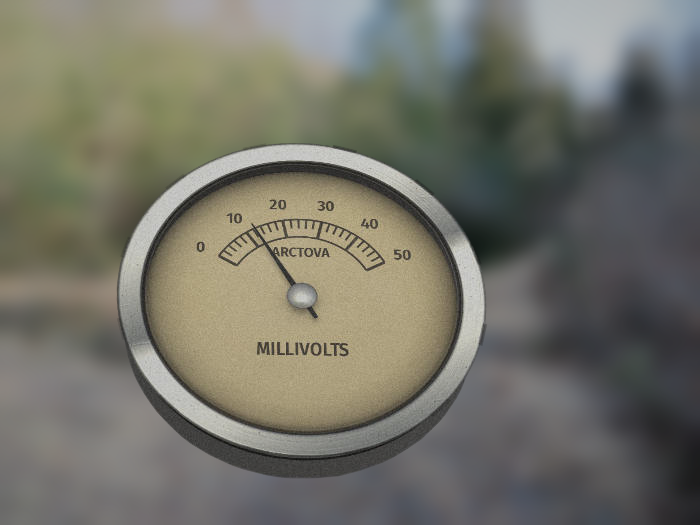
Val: 12 mV
